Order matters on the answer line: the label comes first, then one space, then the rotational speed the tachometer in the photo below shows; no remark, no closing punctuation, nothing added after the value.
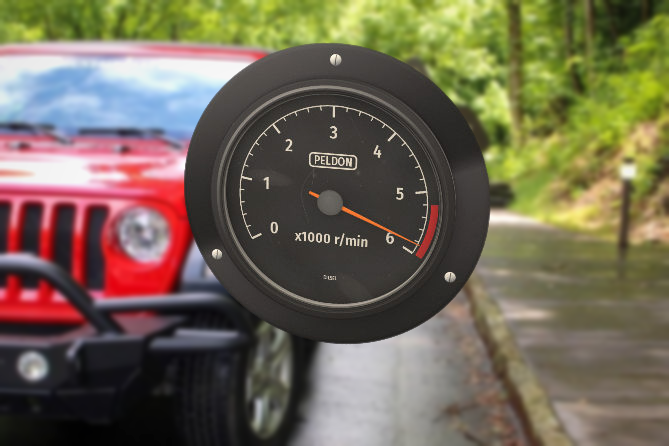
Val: 5800 rpm
